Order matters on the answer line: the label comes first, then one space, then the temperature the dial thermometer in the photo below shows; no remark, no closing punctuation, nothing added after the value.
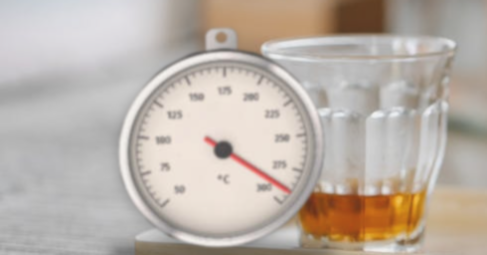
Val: 290 °C
